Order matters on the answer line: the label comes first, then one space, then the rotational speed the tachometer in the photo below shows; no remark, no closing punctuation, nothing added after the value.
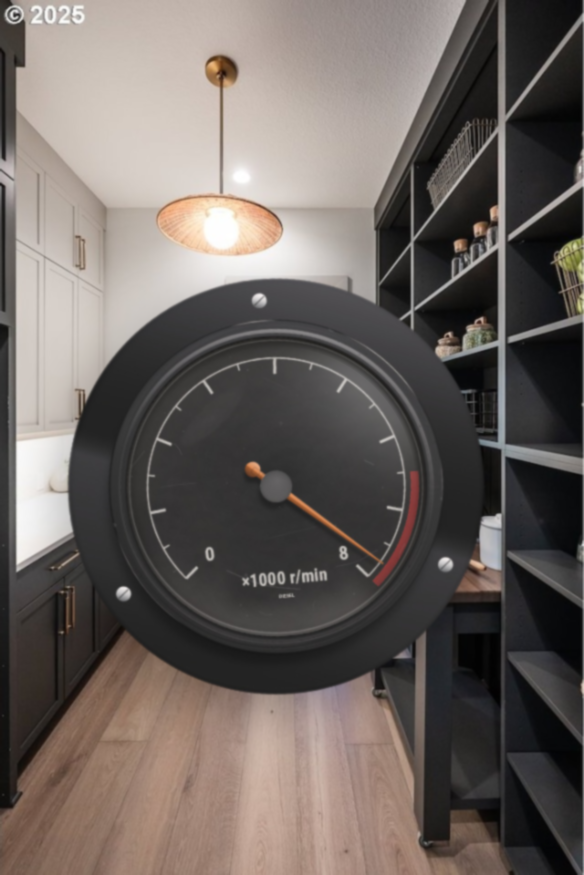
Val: 7750 rpm
